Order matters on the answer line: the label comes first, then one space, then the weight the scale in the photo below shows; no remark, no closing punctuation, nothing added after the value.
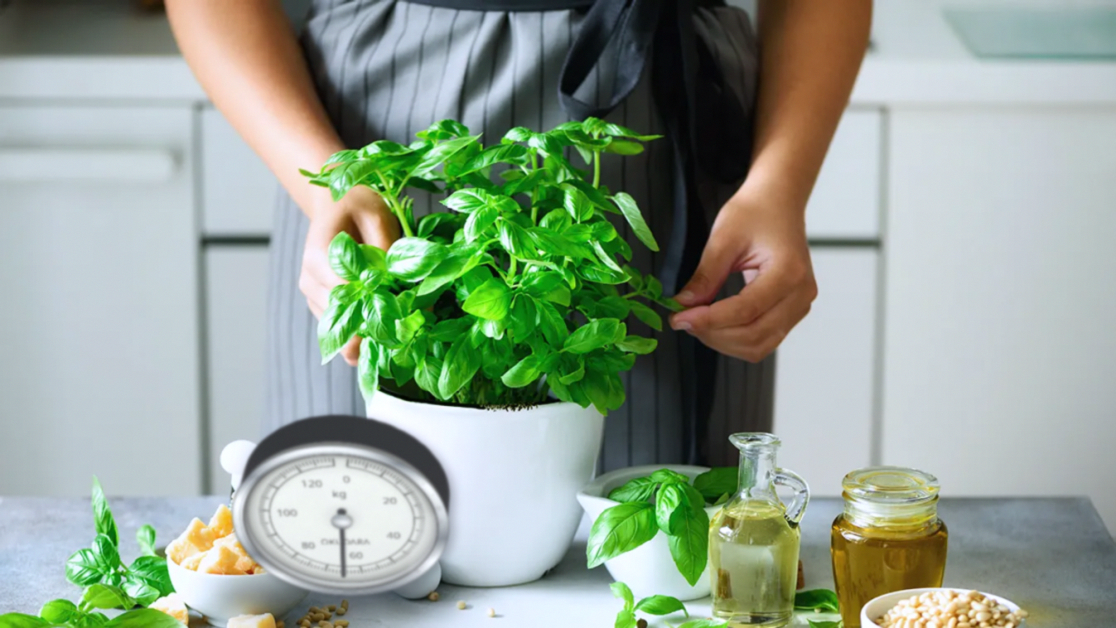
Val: 65 kg
